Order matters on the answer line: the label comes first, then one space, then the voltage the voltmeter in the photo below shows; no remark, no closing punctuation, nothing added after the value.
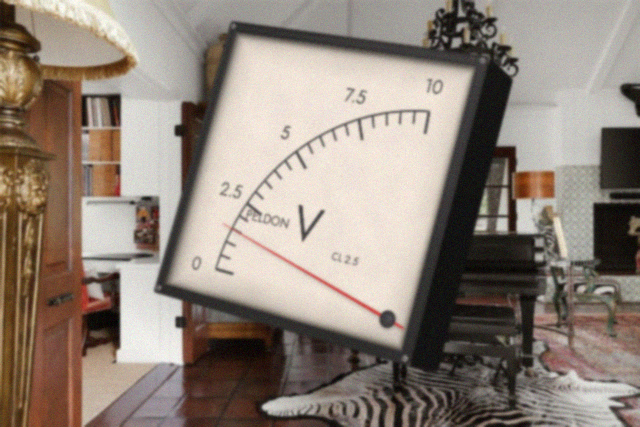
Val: 1.5 V
